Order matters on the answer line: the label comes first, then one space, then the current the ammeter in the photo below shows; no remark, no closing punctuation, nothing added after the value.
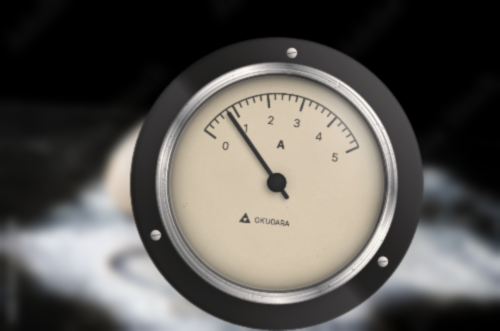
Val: 0.8 A
